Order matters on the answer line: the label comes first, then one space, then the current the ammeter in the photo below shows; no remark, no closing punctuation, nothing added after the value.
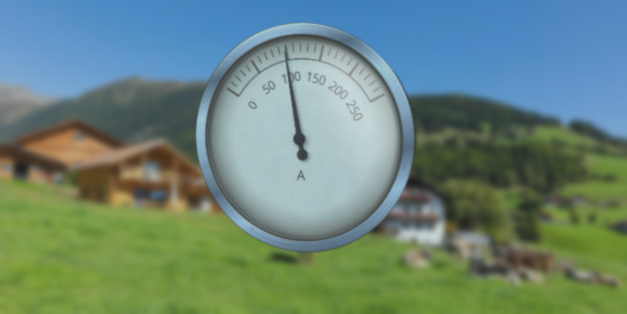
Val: 100 A
